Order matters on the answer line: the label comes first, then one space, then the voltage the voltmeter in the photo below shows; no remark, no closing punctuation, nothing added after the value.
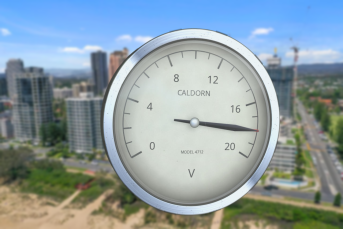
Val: 18 V
